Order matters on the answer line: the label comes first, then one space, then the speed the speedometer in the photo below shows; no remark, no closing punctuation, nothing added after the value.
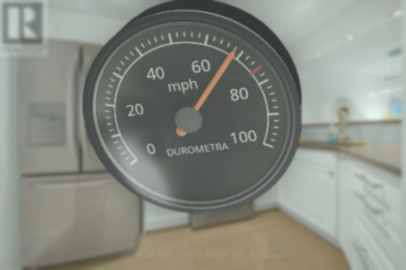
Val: 68 mph
